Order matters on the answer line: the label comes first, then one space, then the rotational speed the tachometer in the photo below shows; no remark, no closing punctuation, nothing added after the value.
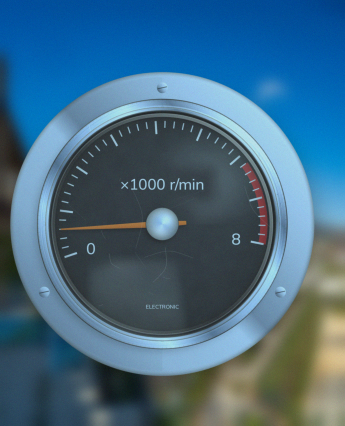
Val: 600 rpm
